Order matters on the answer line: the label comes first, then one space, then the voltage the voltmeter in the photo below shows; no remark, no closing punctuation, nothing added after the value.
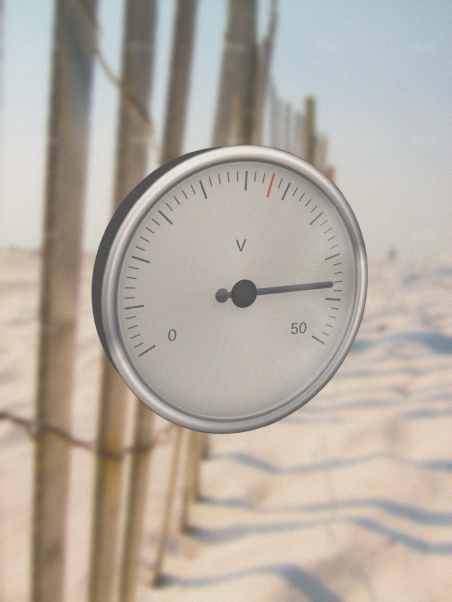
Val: 43 V
